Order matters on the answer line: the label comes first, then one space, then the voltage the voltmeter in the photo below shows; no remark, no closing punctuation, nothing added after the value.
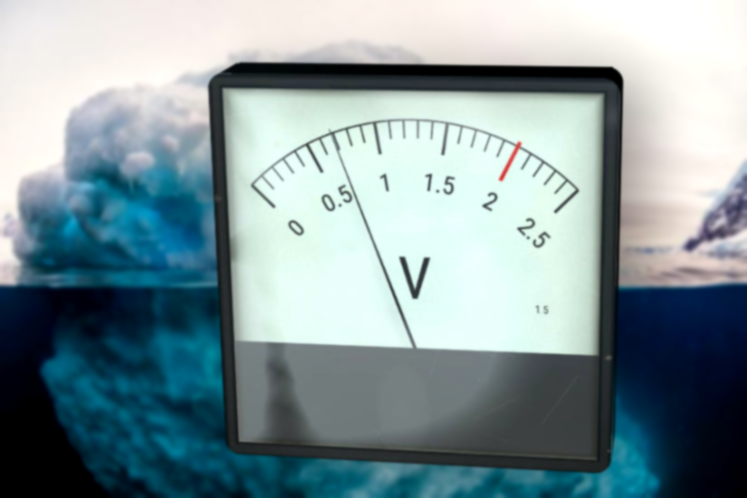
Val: 0.7 V
